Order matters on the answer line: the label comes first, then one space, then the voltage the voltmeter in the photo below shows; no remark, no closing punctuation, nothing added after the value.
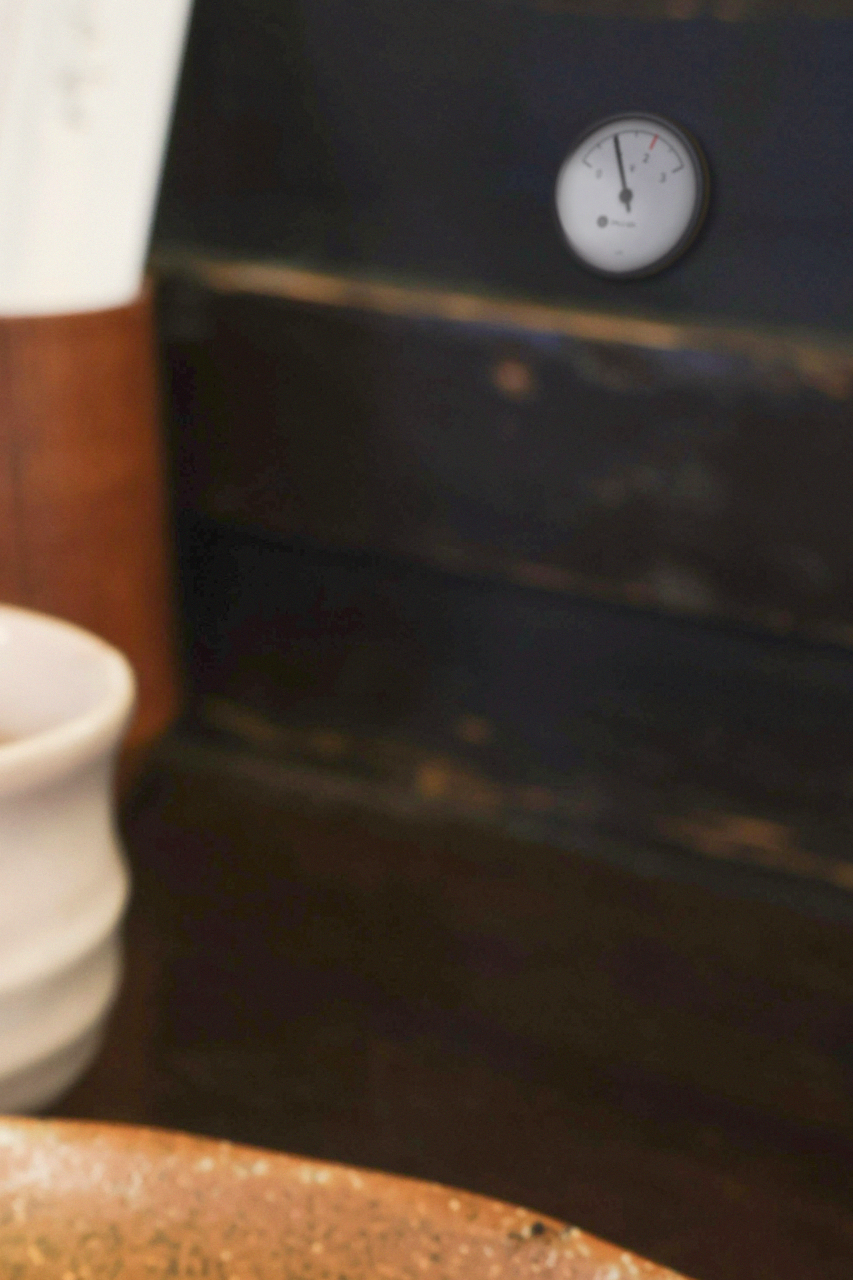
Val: 1 V
